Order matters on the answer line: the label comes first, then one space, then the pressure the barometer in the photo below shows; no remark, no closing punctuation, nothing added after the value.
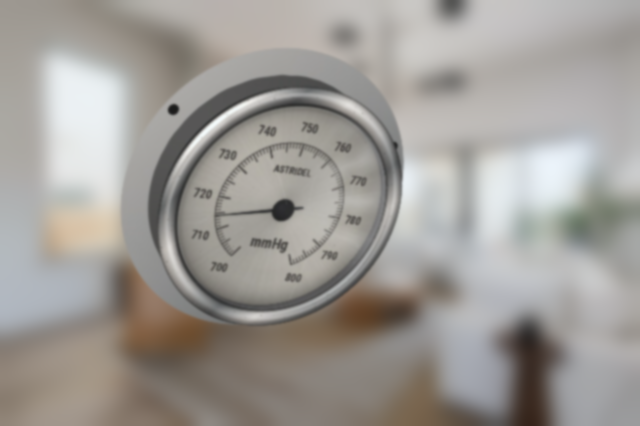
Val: 715 mmHg
